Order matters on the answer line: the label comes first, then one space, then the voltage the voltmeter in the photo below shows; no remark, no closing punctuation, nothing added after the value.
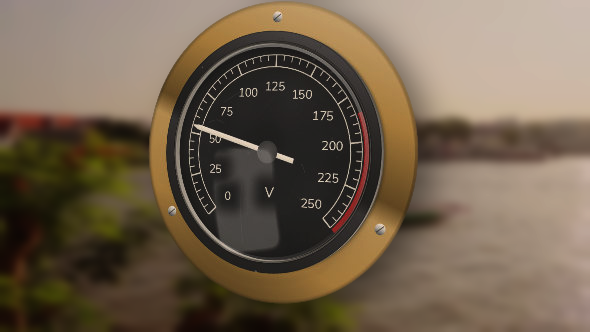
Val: 55 V
